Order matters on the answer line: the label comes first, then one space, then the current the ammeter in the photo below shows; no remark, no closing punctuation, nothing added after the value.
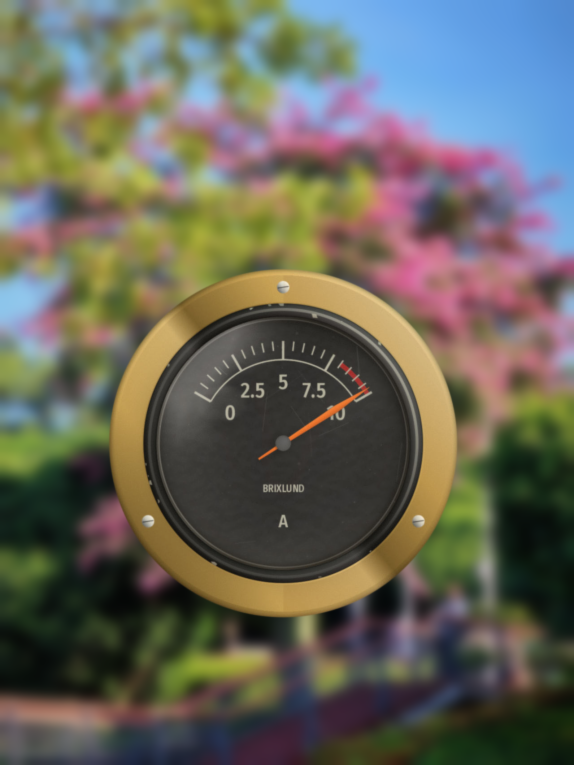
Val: 9.75 A
